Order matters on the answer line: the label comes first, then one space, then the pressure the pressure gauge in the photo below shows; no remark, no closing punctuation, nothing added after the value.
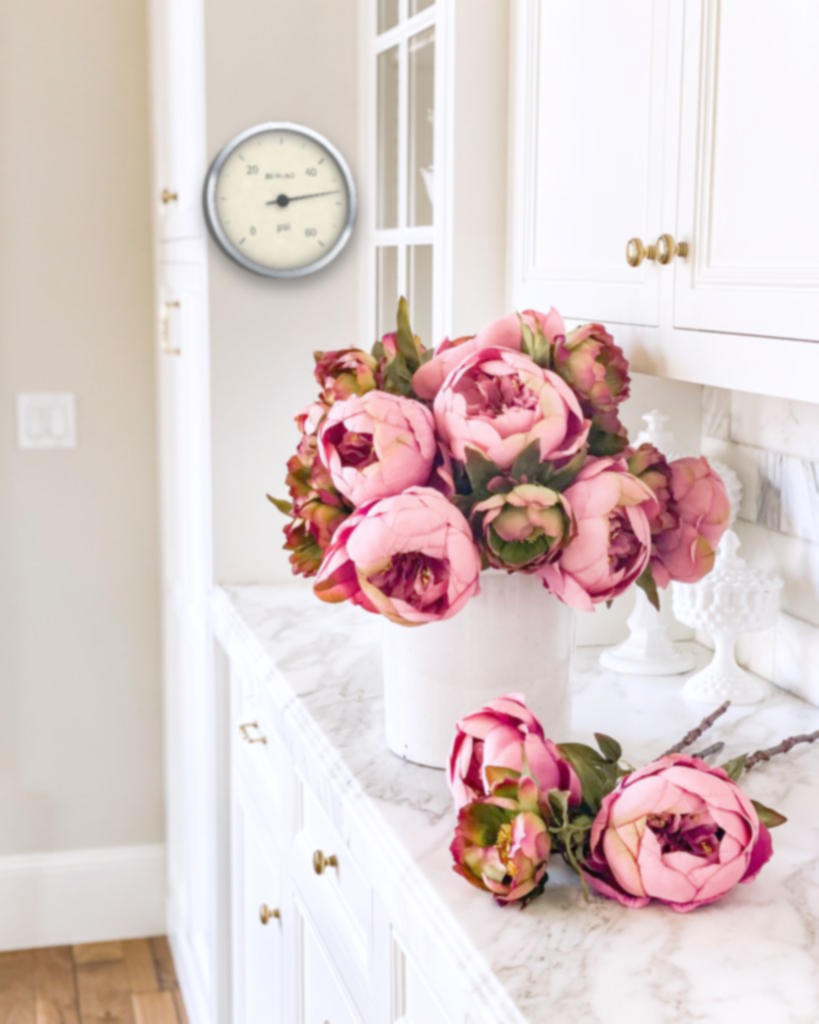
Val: 47.5 psi
